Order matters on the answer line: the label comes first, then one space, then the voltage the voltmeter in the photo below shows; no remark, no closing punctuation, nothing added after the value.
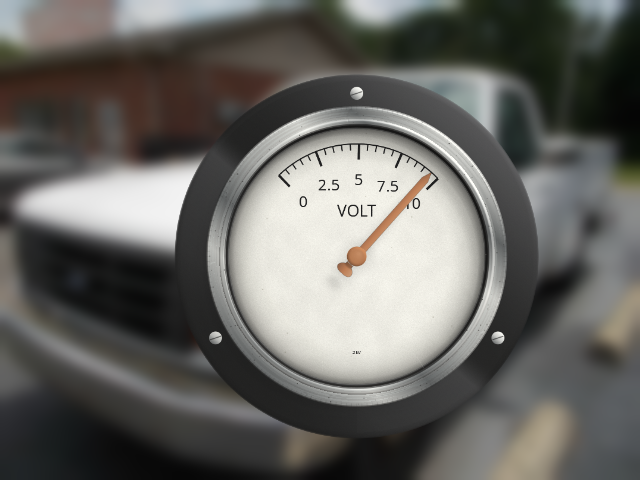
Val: 9.5 V
